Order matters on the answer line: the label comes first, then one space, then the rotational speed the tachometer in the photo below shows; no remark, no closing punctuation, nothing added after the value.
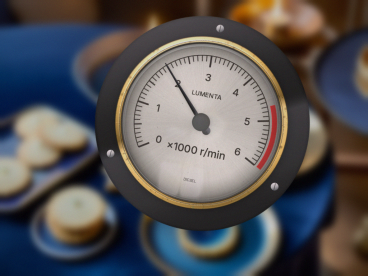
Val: 2000 rpm
